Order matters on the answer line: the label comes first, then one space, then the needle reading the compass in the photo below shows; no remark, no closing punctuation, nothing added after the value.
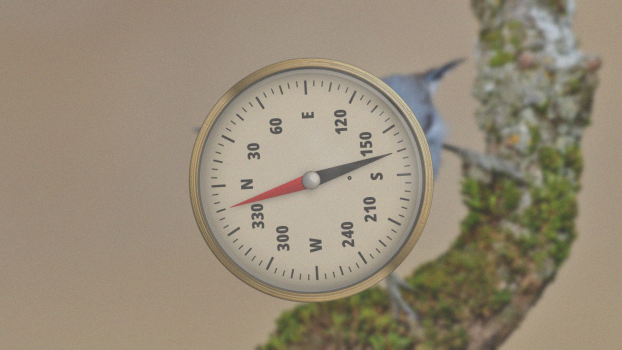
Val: 345 °
